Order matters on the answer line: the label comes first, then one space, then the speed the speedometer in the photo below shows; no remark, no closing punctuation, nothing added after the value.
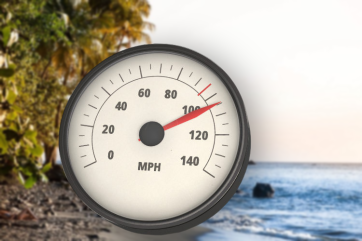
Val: 105 mph
